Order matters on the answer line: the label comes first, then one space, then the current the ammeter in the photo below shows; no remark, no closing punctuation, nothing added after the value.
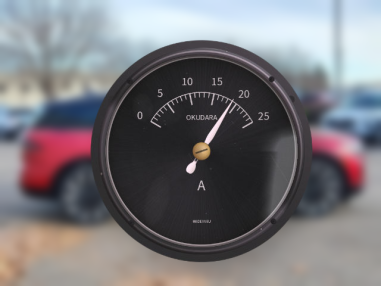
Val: 19 A
